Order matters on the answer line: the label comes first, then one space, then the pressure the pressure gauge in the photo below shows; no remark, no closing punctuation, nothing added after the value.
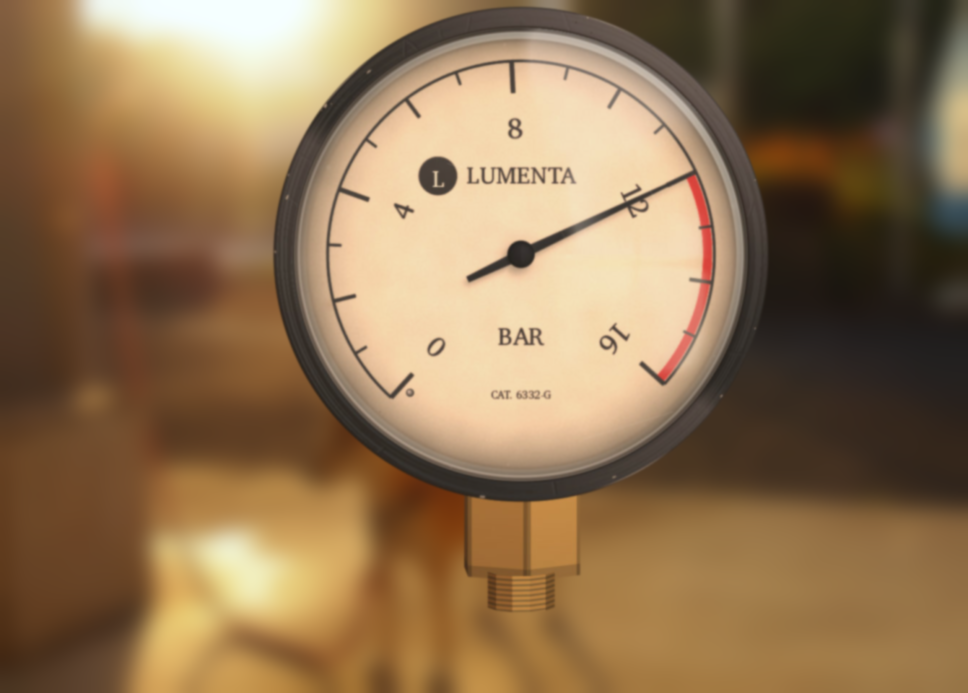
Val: 12 bar
